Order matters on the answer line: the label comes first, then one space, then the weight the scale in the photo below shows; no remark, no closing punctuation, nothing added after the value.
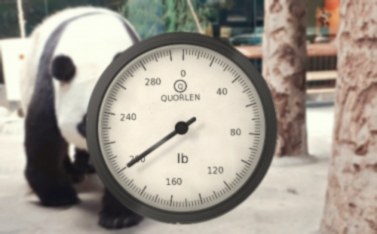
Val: 200 lb
